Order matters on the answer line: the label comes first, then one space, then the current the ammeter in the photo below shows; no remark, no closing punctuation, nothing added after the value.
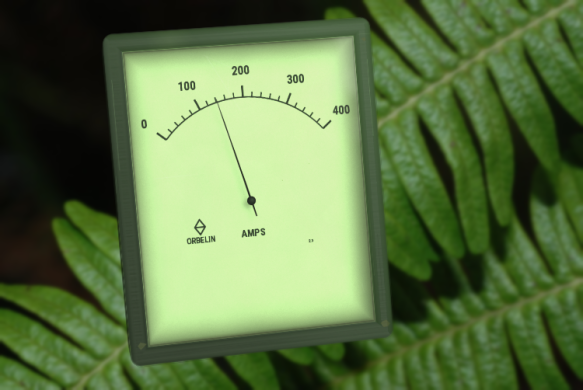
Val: 140 A
